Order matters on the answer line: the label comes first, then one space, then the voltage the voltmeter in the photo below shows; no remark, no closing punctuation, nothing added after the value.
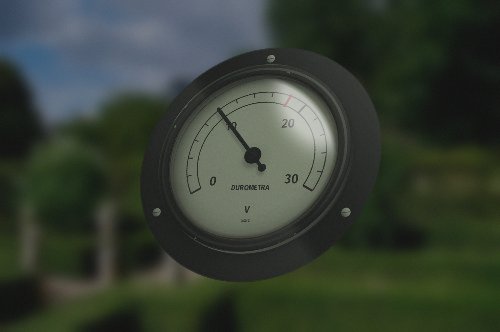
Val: 10 V
